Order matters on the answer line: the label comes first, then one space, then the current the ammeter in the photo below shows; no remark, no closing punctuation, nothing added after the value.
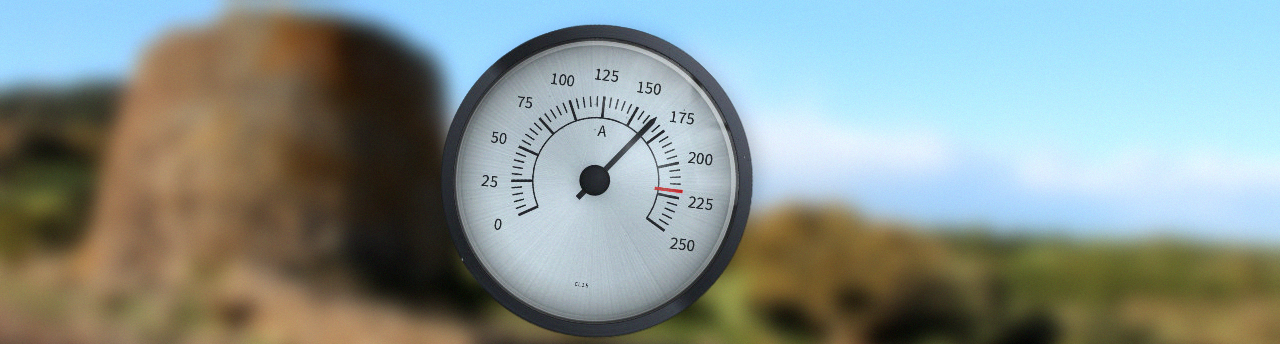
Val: 165 A
